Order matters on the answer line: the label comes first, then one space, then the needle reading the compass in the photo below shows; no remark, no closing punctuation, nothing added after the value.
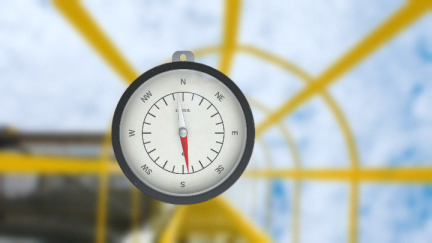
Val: 172.5 °
